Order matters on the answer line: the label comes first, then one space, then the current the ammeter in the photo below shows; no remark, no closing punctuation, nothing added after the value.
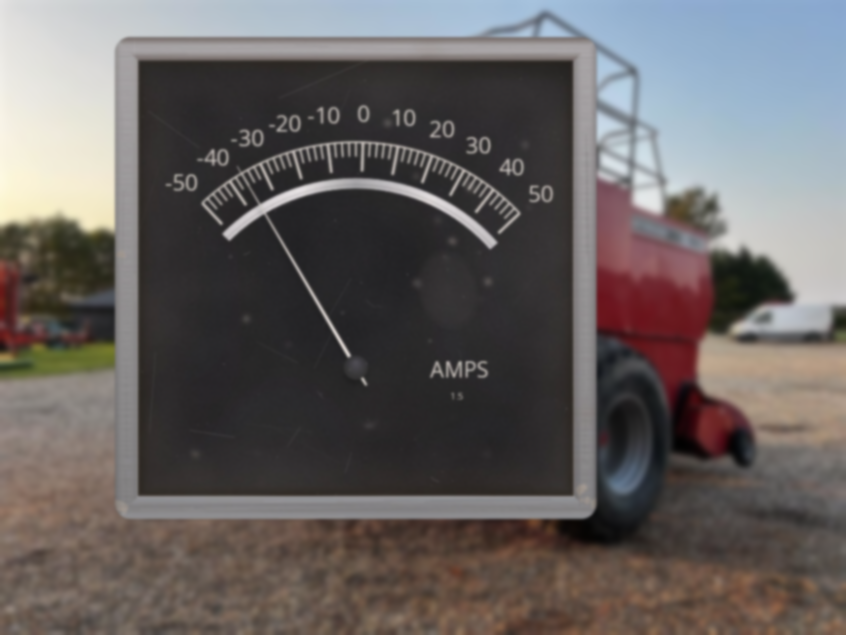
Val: -36 A
